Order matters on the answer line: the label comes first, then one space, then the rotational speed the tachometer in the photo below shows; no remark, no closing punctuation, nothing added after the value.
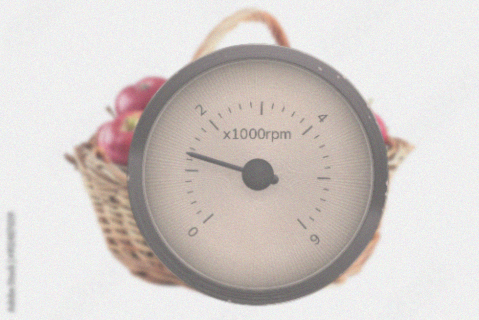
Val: 1300 rpm
